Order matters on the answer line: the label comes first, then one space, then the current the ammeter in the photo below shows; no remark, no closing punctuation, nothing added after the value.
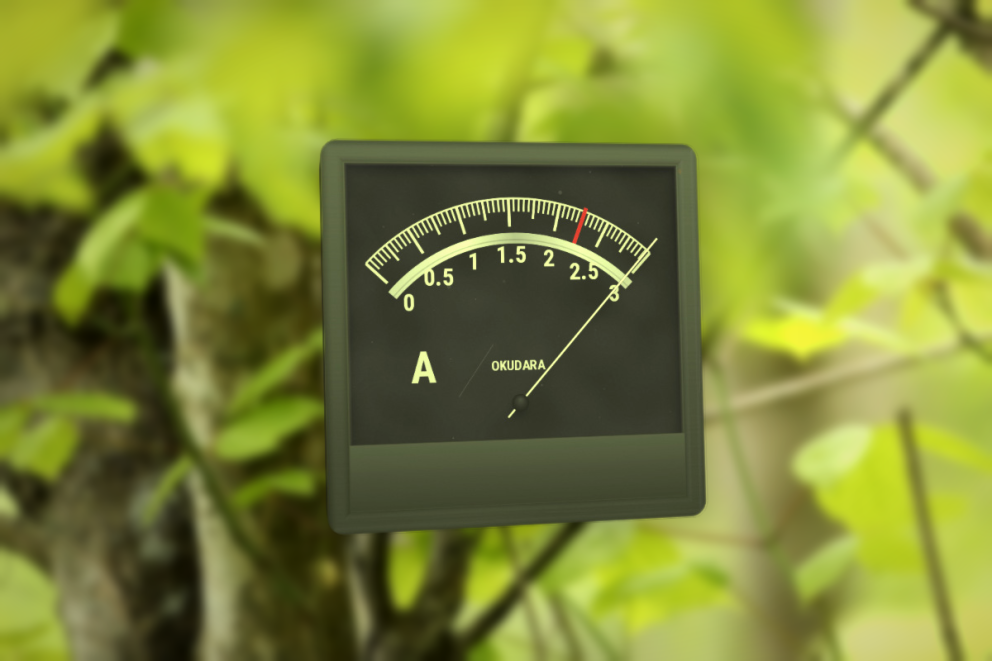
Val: 2.95 A
